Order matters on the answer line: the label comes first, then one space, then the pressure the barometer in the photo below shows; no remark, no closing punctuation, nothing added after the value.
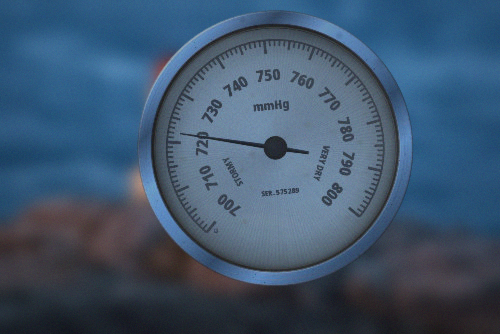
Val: 722 mmHg
